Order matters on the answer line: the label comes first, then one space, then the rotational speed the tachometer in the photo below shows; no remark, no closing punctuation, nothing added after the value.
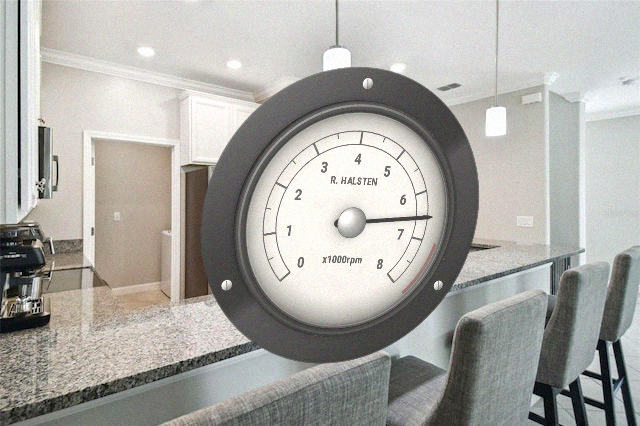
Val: 6500 rpm
